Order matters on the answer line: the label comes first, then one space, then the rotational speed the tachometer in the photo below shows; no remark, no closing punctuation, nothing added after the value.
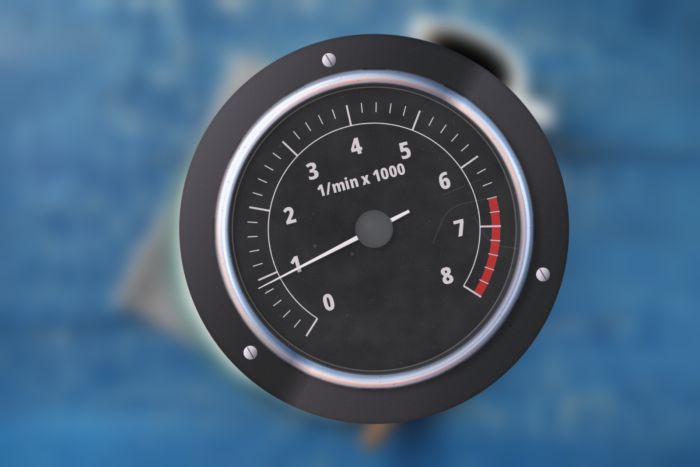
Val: 900 rpm
